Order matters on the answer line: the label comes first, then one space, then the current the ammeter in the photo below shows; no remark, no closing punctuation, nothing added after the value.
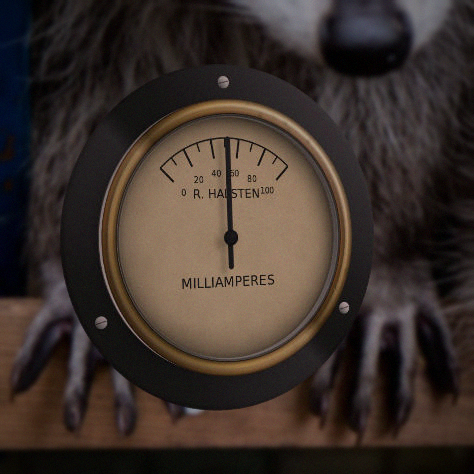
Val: 50 mA
